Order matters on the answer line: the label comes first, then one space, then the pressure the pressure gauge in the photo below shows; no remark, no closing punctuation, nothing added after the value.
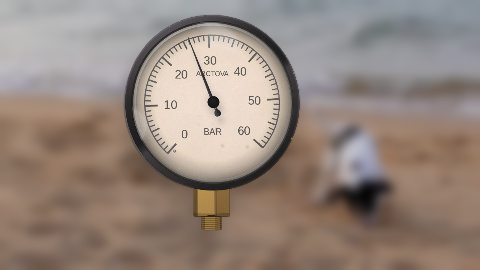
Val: 26 bar
